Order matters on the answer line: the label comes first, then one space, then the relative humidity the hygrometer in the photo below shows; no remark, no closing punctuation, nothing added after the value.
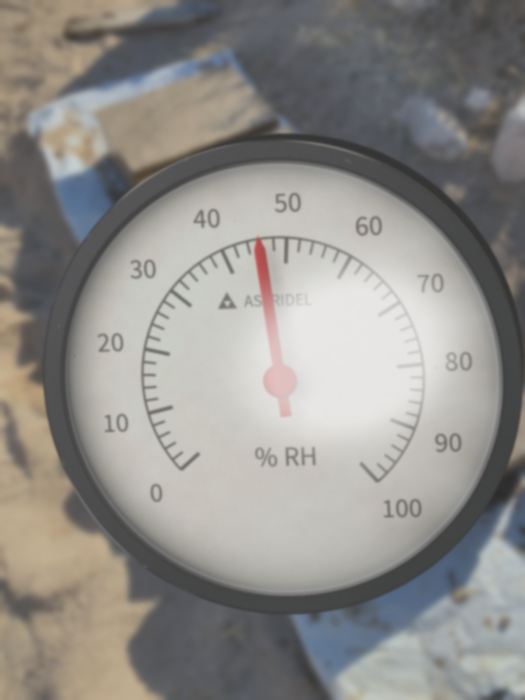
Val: 46 %
